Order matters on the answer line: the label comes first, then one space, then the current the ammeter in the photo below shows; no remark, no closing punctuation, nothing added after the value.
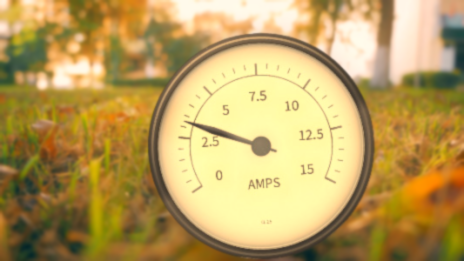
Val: 3.25 A
